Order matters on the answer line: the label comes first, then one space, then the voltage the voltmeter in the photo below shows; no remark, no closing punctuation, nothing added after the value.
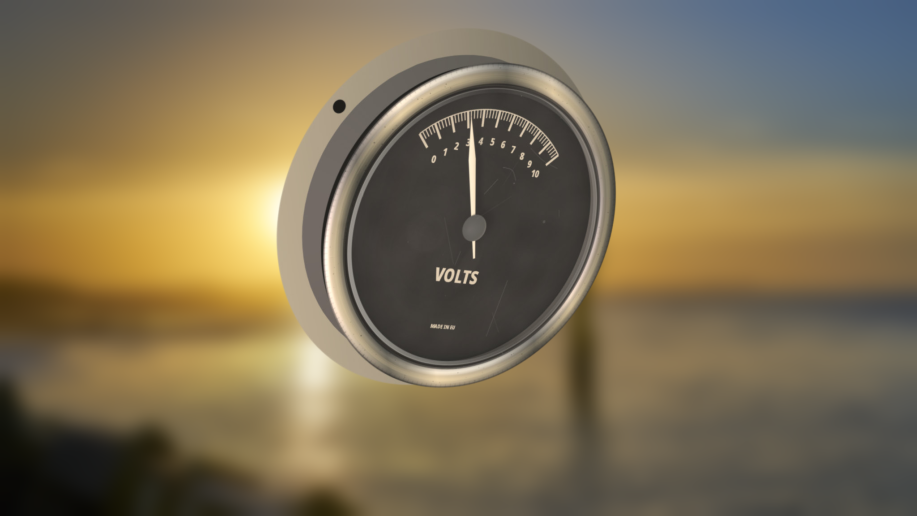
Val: 3 V
